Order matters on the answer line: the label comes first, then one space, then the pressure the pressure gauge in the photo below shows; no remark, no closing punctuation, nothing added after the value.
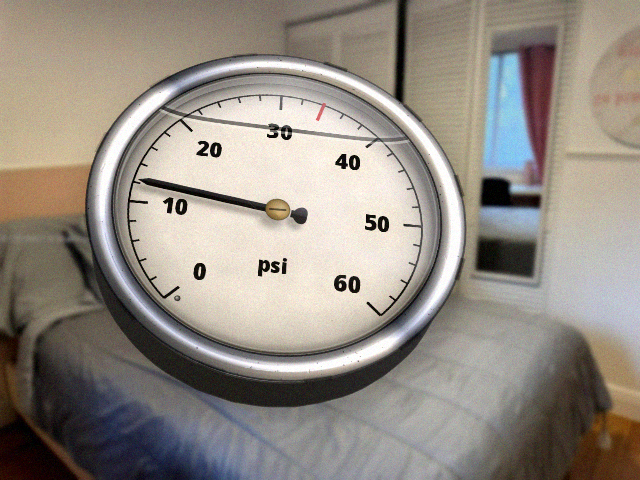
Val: 12 psi
